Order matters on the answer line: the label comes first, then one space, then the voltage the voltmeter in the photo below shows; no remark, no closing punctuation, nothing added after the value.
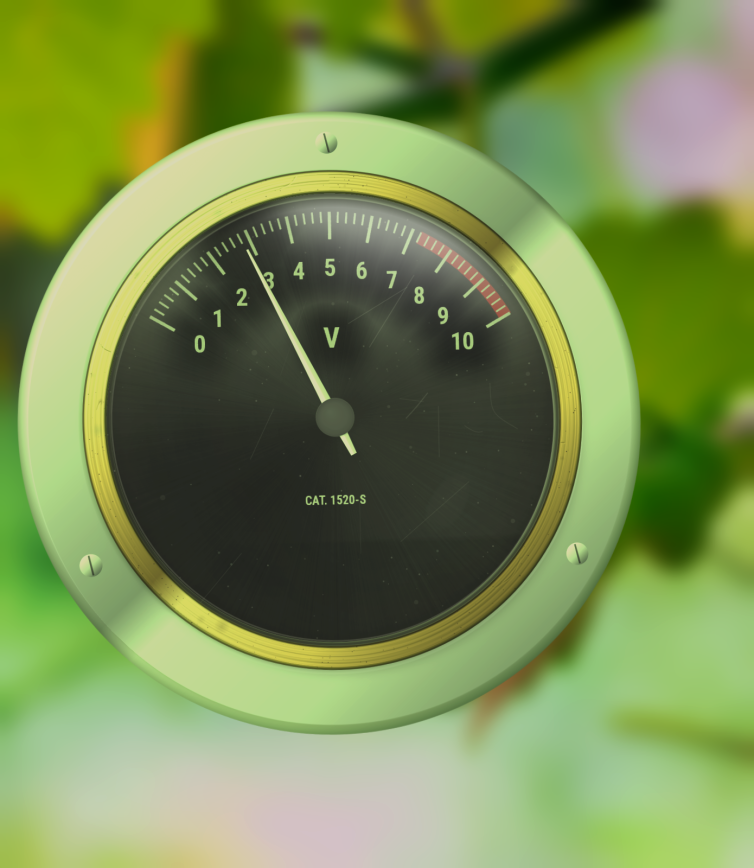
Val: 2.8 V
